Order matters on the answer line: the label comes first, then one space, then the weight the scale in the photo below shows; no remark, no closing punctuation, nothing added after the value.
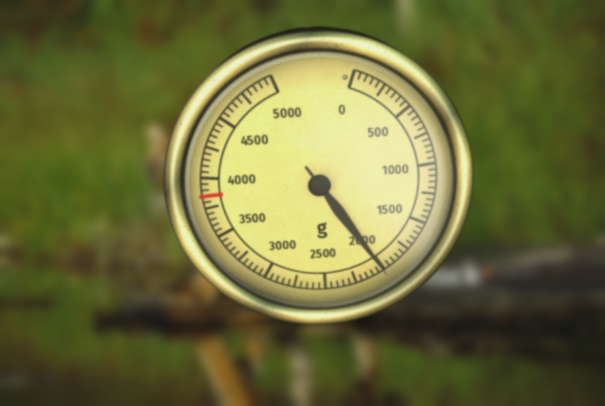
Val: 2000 g
